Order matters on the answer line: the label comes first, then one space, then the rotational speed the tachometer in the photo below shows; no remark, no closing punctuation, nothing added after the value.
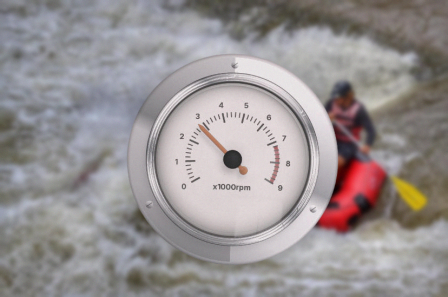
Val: 2800 rpm
